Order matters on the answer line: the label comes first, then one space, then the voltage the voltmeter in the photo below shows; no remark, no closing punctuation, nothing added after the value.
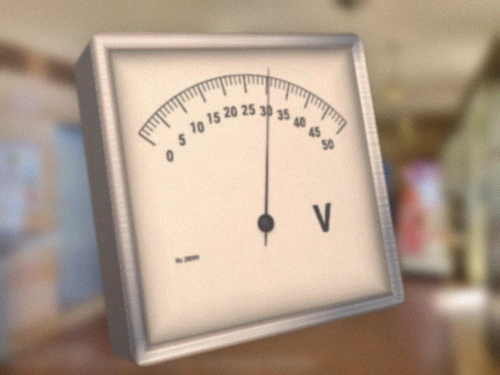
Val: 30 V
